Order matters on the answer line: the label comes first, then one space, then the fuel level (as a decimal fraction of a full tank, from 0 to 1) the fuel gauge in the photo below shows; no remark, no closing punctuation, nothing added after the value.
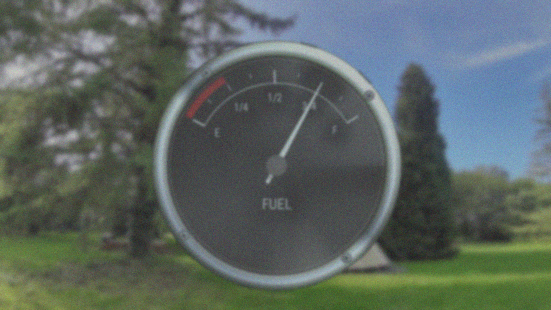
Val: 0.75
